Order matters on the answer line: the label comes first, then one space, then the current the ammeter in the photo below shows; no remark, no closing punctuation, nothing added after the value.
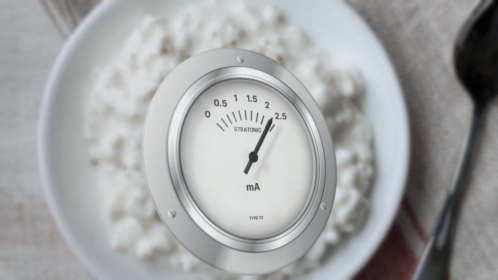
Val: 2.25 mA
